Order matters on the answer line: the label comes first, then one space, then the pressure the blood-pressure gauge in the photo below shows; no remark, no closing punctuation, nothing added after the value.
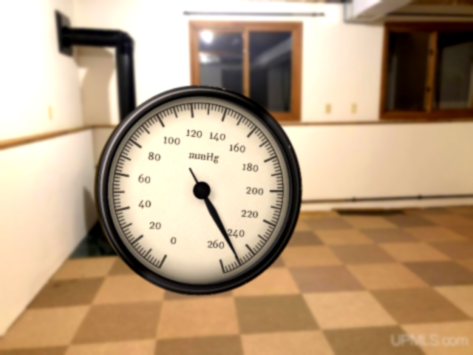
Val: 250 mmHg
